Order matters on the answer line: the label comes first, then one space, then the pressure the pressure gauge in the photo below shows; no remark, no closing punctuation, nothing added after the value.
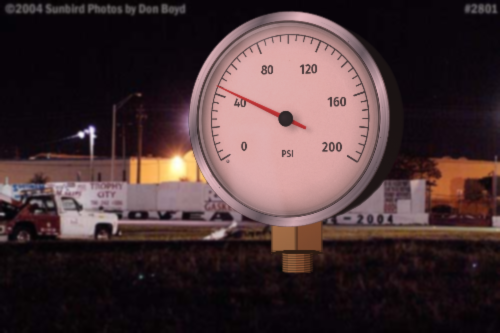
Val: 45 psi
